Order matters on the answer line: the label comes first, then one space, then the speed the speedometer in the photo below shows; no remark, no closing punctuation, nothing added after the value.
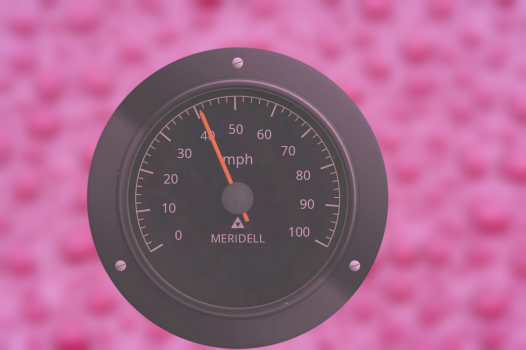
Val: 41 mph
